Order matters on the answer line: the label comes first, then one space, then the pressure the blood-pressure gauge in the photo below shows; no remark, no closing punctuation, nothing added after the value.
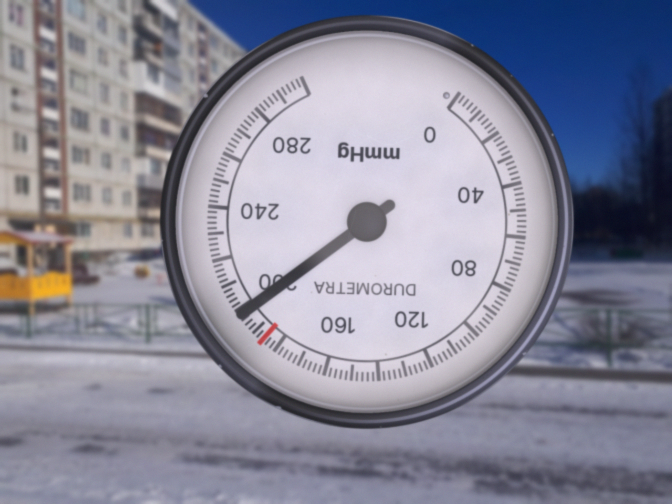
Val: 198 mmHg
